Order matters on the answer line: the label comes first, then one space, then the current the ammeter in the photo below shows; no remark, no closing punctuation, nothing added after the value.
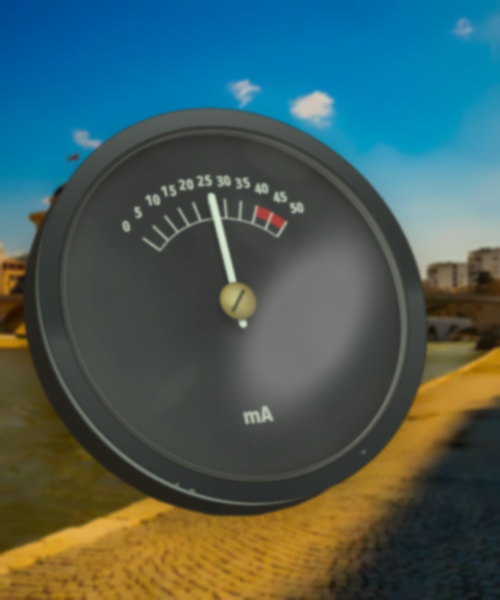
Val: 25 mA
